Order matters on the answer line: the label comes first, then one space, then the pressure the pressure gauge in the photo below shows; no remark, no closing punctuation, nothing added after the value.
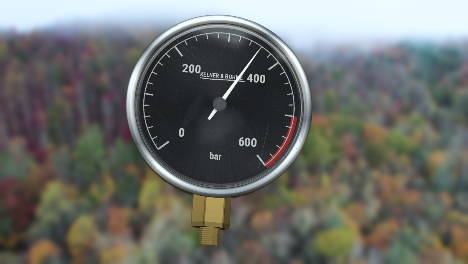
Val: 360 bar
